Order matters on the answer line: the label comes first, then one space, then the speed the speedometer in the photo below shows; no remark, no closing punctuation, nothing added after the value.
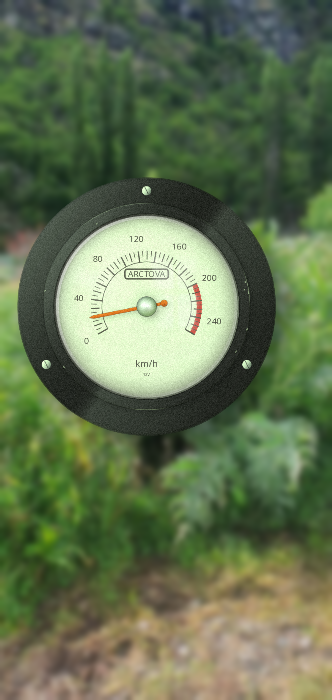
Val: 20 km/h
